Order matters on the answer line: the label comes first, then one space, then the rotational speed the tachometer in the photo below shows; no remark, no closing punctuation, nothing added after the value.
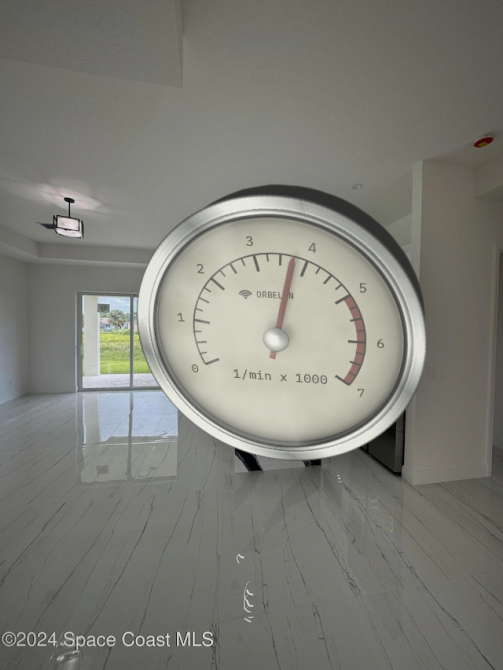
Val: 3750 rpm
